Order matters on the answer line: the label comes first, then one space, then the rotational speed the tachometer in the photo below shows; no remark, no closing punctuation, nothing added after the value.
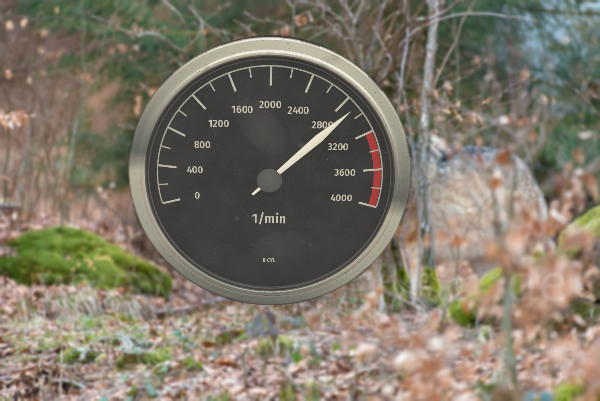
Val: 2900 rpm
